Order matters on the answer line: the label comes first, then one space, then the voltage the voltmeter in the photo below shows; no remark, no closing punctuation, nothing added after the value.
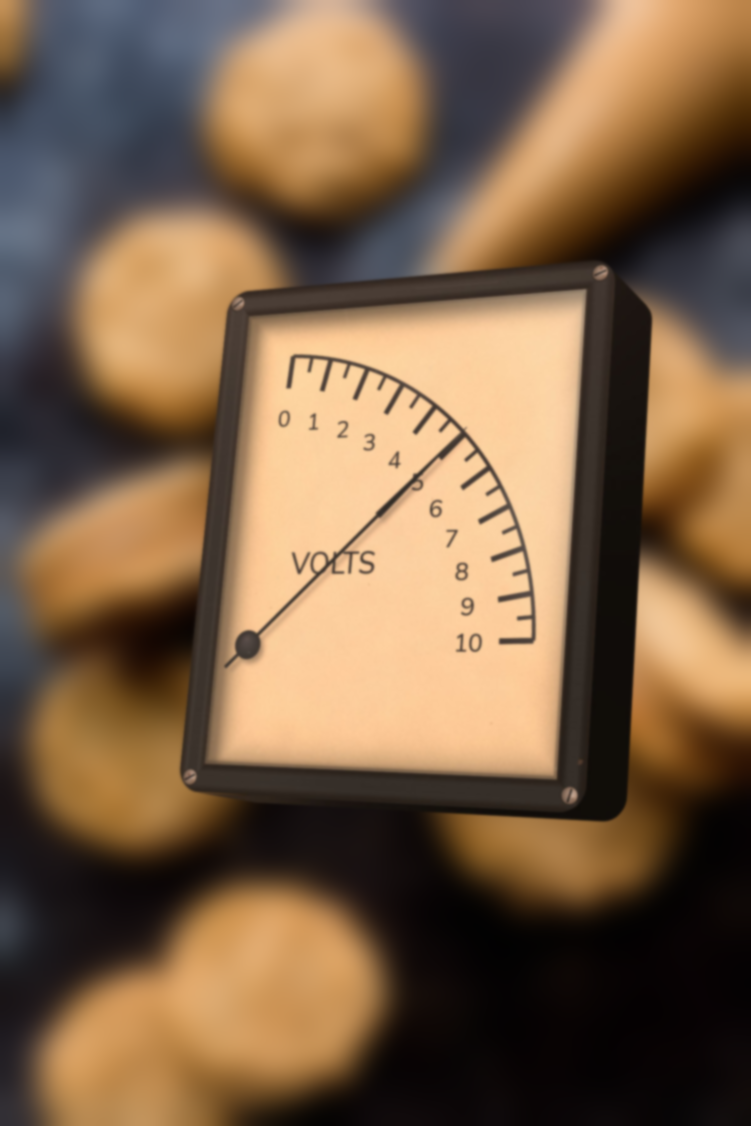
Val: 5 V
